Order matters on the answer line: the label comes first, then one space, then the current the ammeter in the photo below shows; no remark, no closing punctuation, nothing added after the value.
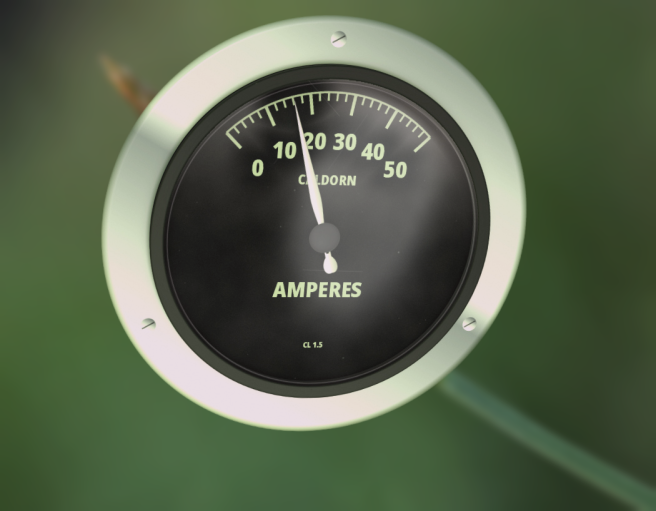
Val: 16 A
